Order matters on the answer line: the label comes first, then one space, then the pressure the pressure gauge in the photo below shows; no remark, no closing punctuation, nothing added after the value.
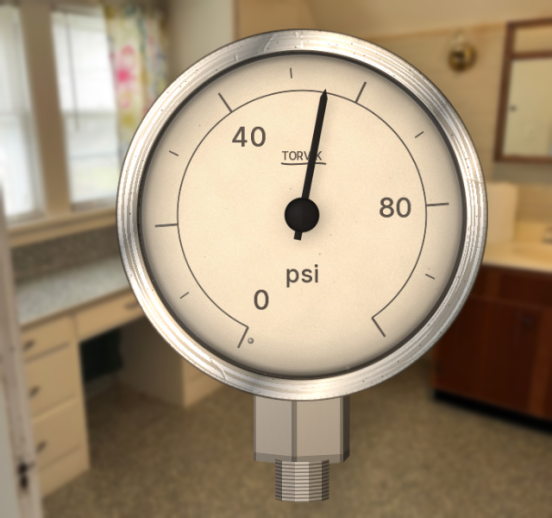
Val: 55 psi
